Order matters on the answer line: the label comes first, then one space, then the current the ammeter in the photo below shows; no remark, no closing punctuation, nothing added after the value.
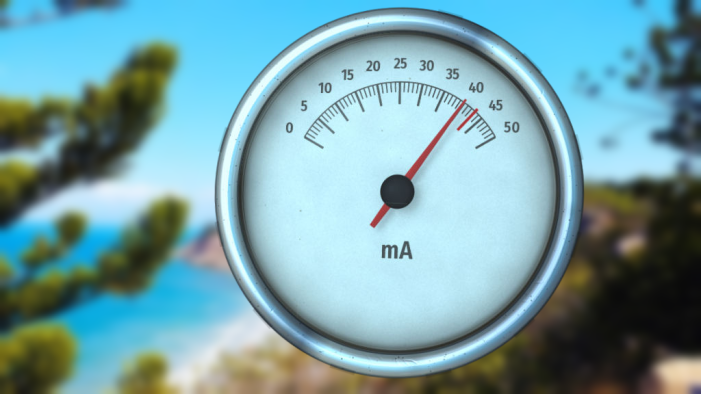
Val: 40 mA
